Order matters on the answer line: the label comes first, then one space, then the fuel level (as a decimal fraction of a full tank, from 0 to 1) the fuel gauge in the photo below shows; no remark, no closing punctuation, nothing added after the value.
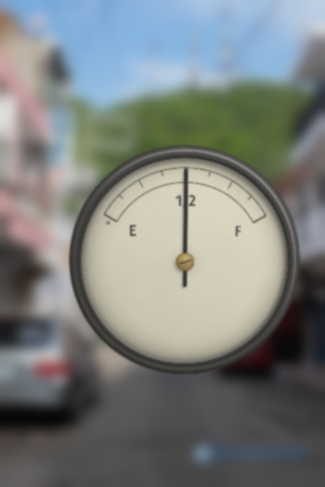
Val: 0.5
